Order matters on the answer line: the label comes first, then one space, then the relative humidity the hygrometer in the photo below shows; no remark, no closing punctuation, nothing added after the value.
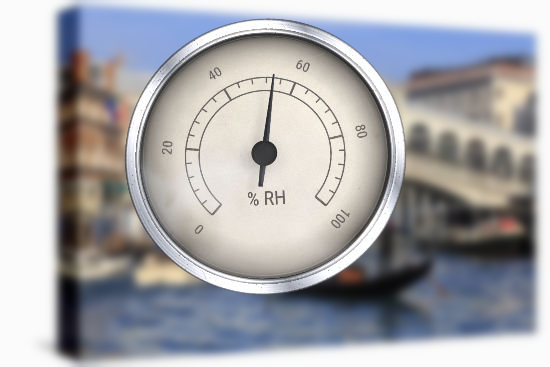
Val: 54 %
